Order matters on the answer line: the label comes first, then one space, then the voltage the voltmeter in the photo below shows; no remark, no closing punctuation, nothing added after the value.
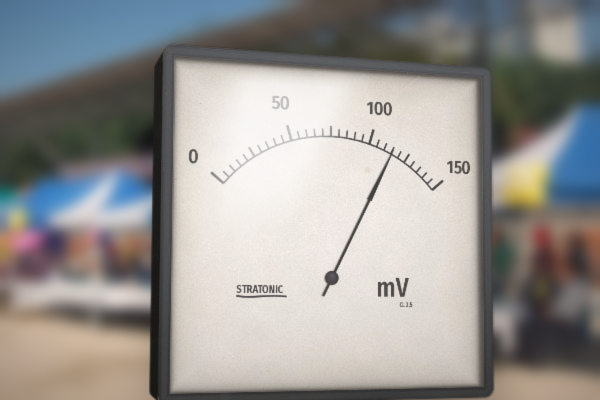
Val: 115 mV
